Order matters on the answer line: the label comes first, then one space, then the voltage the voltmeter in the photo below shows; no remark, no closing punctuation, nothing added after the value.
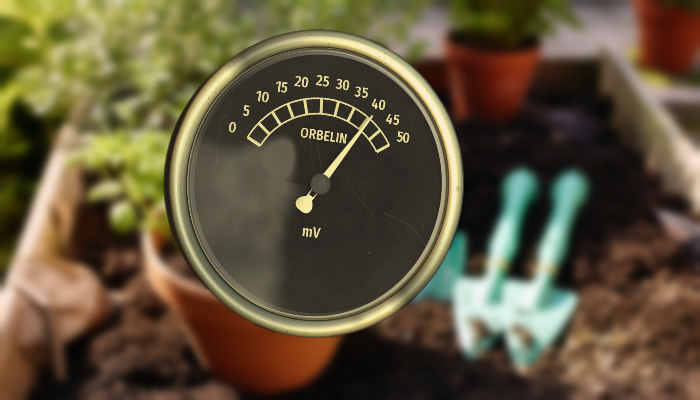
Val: 40 mV
